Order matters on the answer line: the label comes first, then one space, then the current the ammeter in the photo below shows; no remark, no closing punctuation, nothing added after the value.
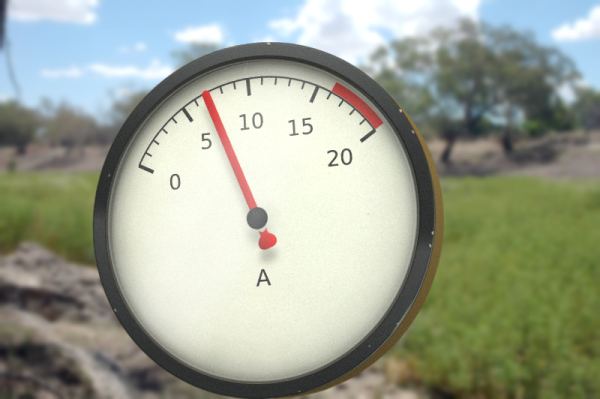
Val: 7 A
